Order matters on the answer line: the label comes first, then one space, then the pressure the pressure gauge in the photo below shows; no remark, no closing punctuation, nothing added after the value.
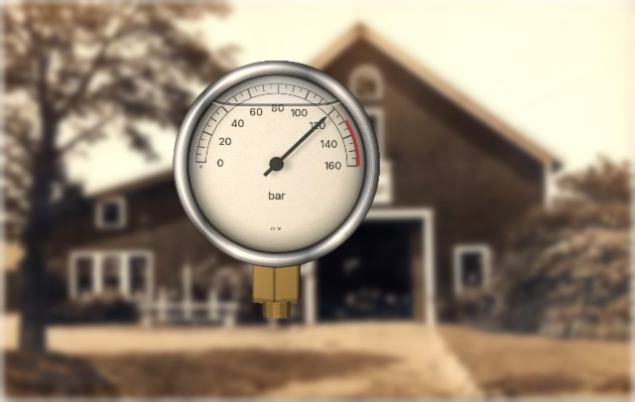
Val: 120 bar
